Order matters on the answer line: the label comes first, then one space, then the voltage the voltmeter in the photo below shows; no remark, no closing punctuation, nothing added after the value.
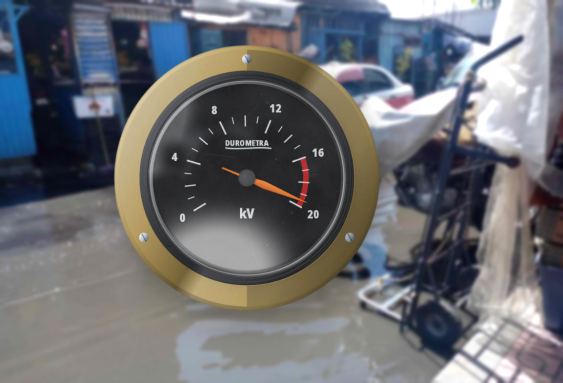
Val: 19.5 kV
